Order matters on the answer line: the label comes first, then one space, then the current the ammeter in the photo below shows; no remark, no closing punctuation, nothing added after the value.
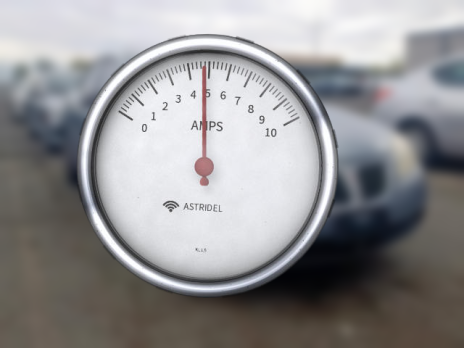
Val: 4.8 A
